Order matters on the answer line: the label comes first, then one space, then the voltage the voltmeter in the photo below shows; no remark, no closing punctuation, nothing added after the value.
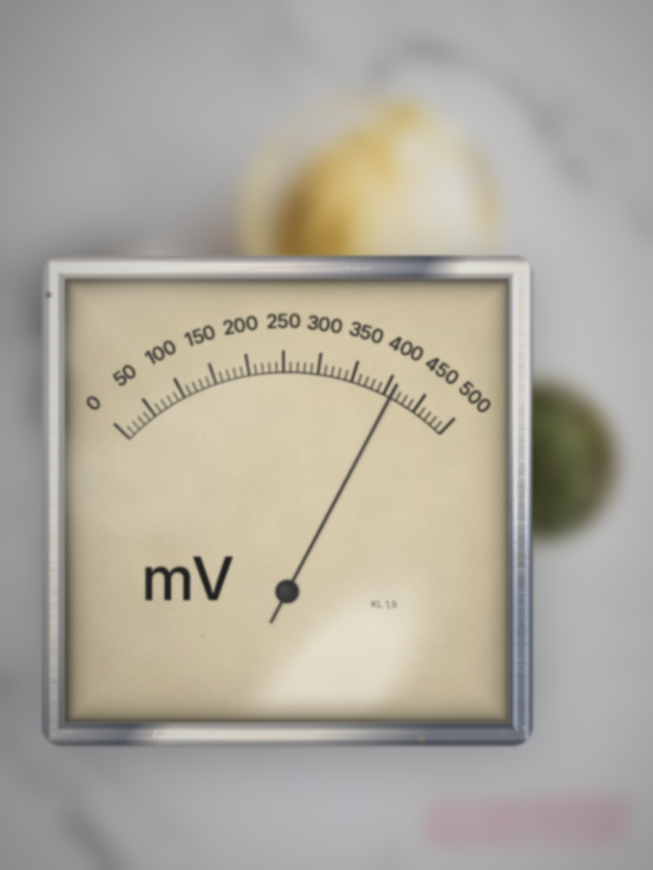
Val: 410 mV
